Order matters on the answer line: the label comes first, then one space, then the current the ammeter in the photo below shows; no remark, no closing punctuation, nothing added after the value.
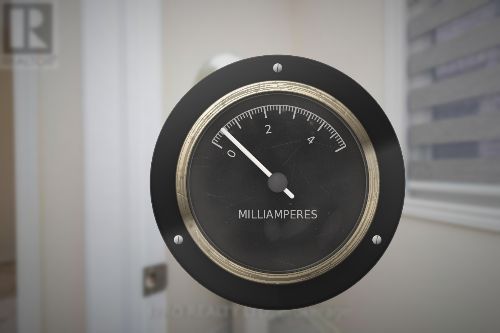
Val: 0.5 mA
